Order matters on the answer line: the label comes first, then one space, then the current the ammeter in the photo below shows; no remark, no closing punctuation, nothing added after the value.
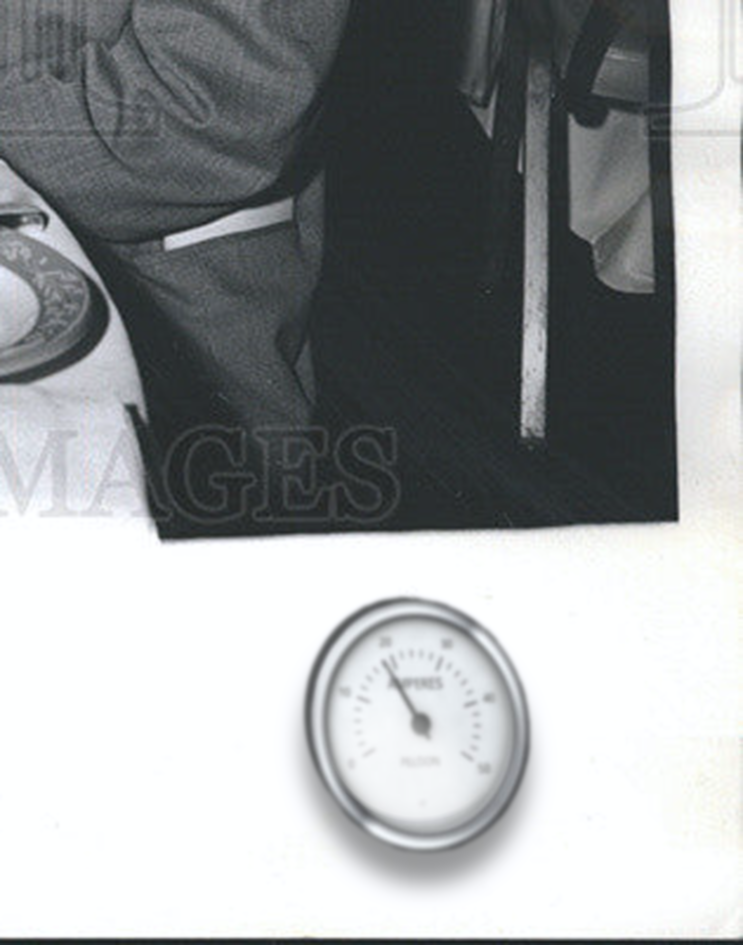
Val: 18 A
